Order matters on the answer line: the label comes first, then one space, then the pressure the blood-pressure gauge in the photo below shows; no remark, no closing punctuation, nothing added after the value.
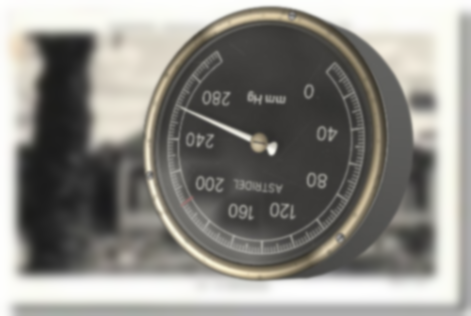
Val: 260 mmHg
